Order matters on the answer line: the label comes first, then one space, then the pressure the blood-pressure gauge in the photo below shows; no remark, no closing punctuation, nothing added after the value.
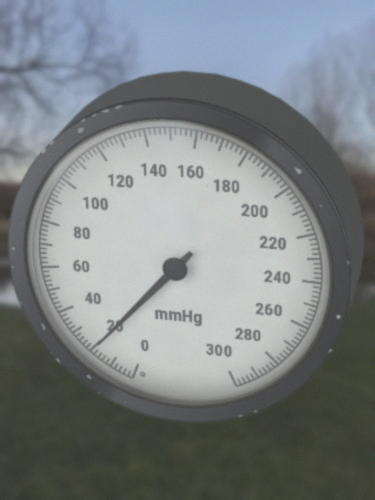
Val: 20 mmHg
